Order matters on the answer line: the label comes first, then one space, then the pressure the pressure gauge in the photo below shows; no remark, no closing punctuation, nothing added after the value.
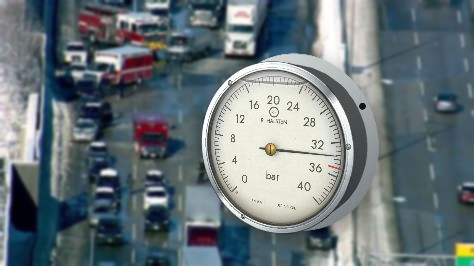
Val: 33.5 bar
